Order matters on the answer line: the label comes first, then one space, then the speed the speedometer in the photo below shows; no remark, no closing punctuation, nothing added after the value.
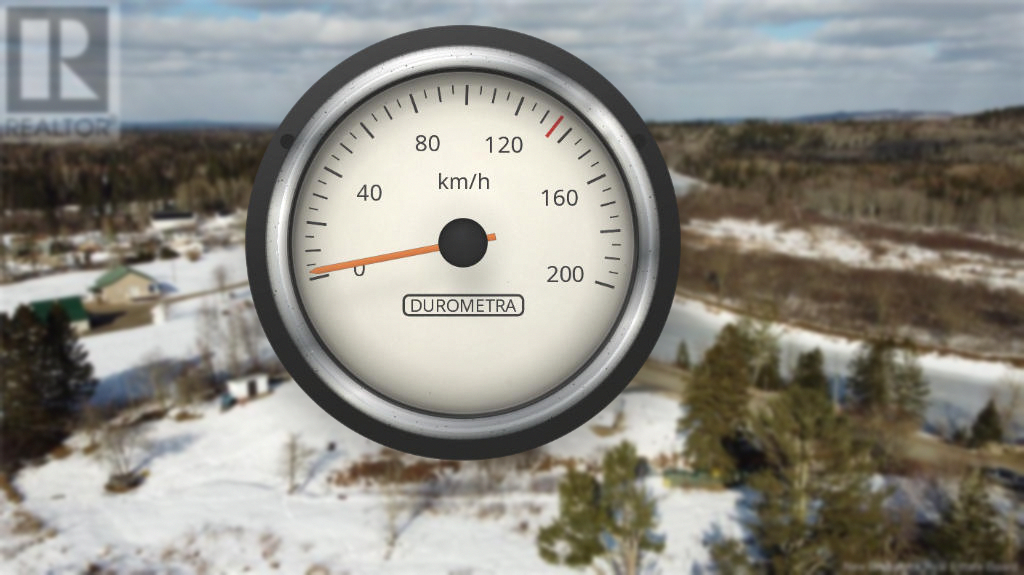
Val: 2.5 km/h
